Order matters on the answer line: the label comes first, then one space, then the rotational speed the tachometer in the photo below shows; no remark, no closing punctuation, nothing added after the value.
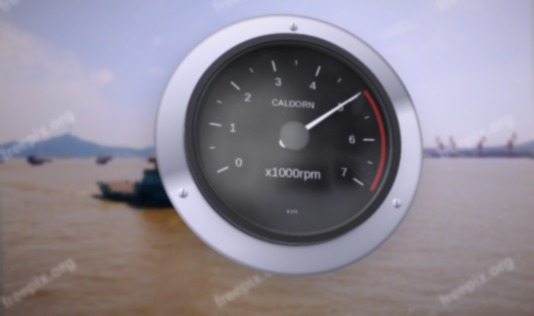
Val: 5000 rpm
